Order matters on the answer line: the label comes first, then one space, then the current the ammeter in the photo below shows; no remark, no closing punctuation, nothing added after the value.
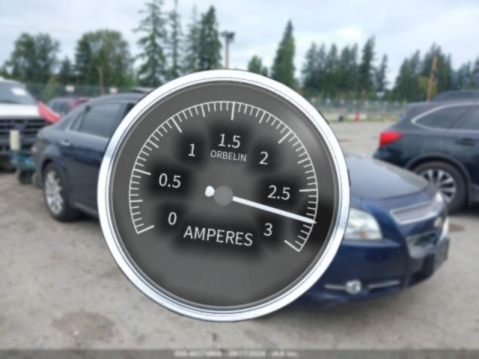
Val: 2.75 A
